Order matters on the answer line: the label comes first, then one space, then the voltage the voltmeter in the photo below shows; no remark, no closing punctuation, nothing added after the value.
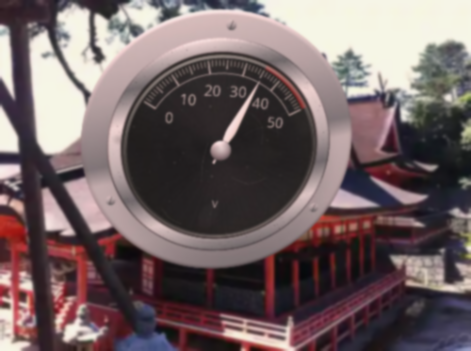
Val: 35 V
